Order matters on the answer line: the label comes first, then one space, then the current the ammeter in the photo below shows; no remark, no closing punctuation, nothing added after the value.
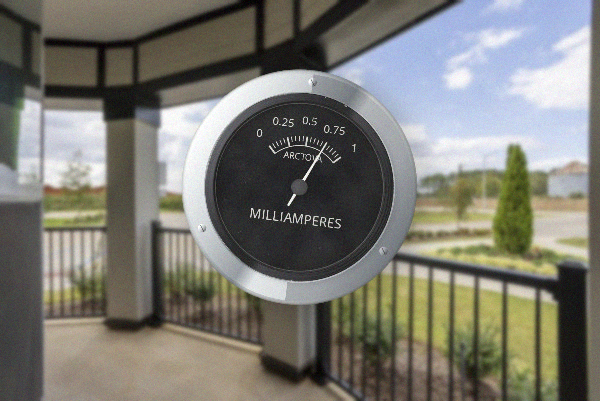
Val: 0.75 mA
